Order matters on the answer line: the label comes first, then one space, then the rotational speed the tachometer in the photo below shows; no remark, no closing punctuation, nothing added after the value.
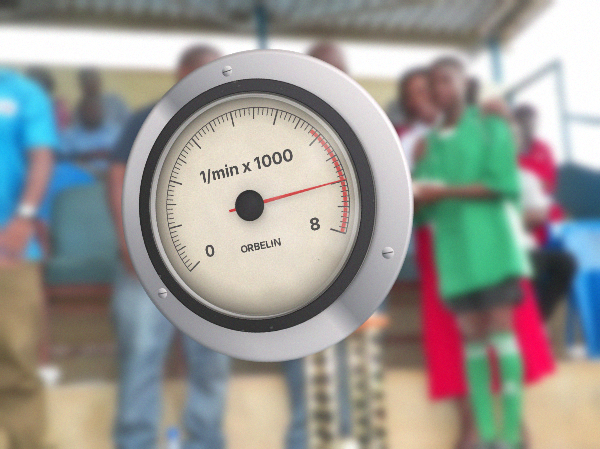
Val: 7000 rpm
